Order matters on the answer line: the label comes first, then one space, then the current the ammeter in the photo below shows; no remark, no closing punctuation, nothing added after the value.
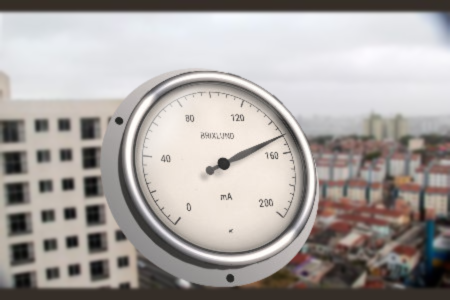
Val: 150 mA
